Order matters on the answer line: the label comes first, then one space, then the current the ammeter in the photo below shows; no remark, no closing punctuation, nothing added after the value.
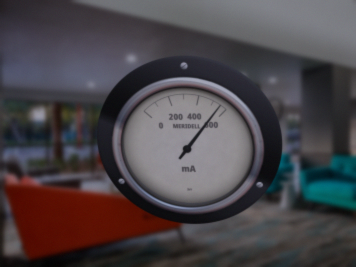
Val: 550 mA
